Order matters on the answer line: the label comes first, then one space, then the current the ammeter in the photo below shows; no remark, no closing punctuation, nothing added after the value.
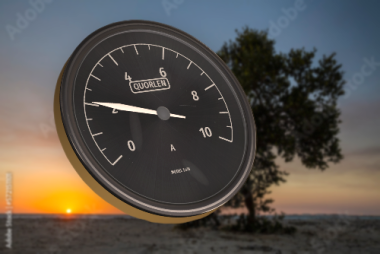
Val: 2 A
